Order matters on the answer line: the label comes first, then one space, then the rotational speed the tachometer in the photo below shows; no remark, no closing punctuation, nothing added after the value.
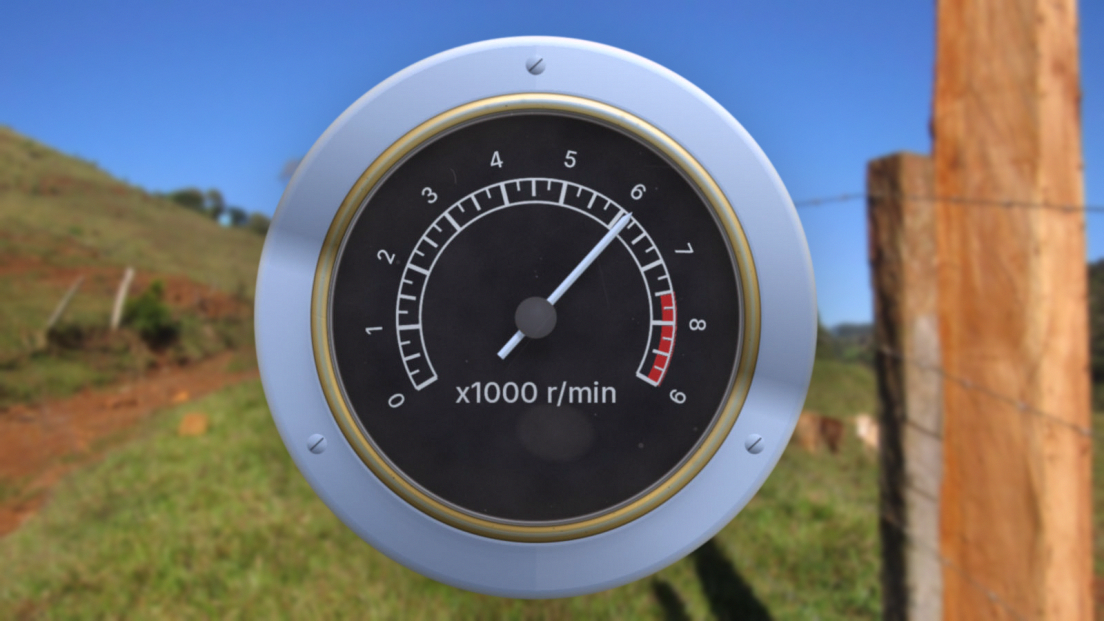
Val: 6125 rpm
